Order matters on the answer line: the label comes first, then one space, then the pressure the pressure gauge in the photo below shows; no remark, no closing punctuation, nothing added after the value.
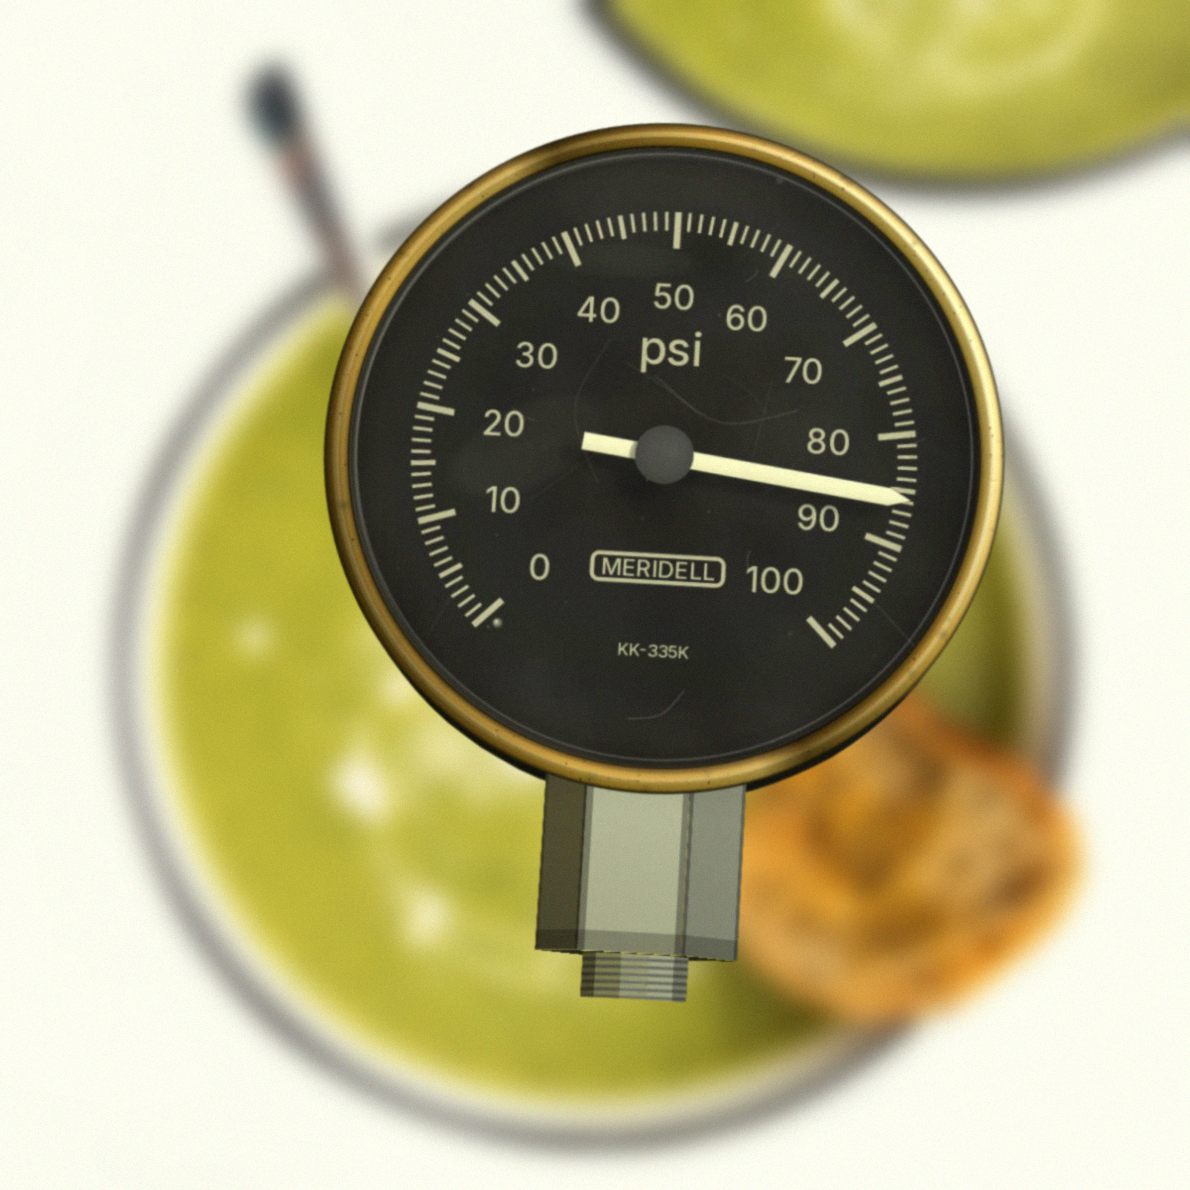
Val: 86 psi
